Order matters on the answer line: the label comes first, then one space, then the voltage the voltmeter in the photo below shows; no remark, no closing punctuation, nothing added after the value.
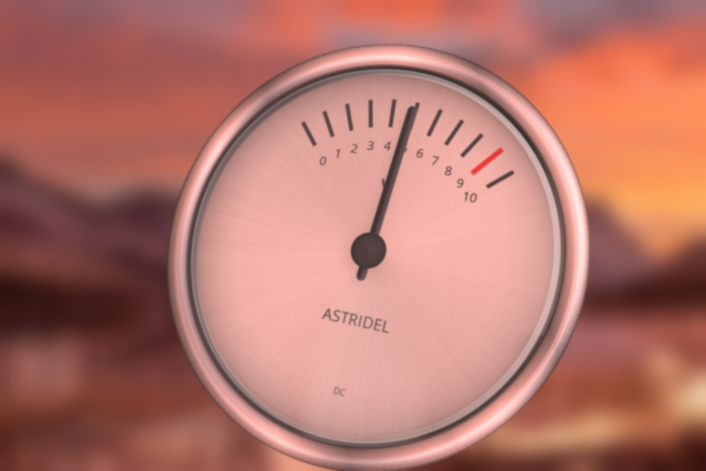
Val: 5 V
